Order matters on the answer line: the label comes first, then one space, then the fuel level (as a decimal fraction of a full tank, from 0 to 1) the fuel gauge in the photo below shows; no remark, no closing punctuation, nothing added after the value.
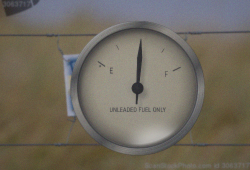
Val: 0.5
